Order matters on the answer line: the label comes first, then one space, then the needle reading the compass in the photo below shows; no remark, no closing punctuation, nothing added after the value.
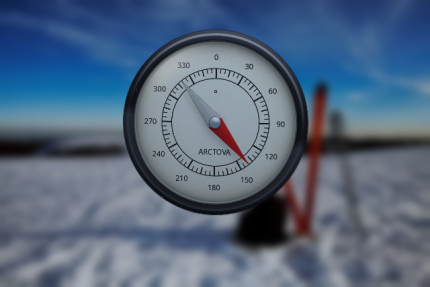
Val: 140 °
